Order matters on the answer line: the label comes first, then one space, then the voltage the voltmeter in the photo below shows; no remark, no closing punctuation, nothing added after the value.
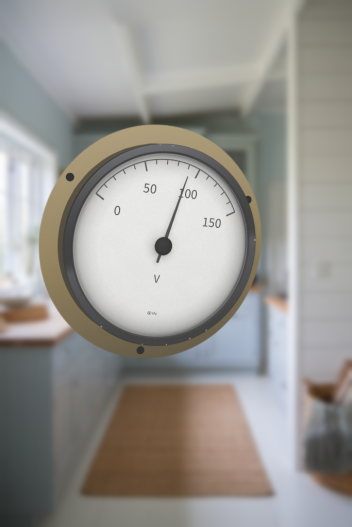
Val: 90 V
